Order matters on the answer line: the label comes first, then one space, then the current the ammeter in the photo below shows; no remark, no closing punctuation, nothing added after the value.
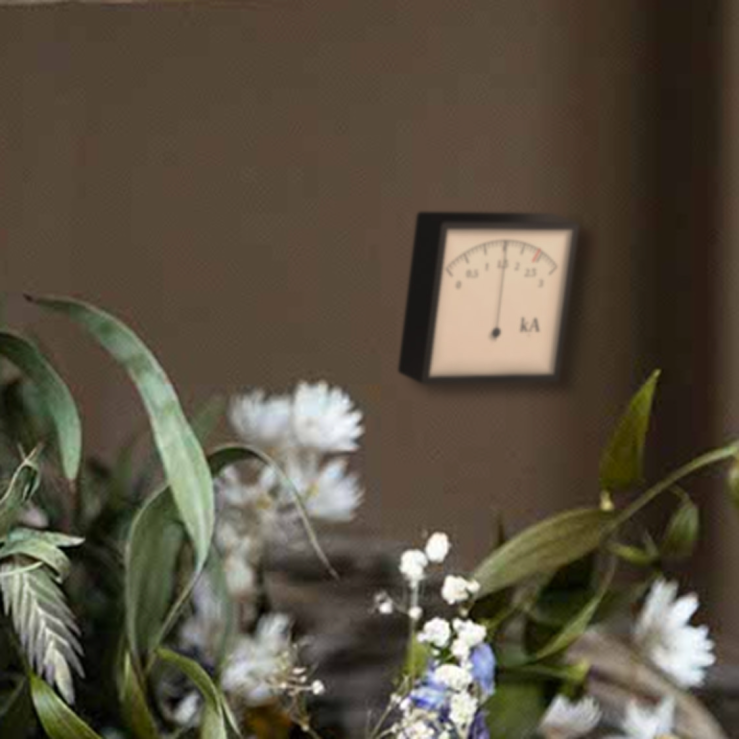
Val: 1.5 kA
